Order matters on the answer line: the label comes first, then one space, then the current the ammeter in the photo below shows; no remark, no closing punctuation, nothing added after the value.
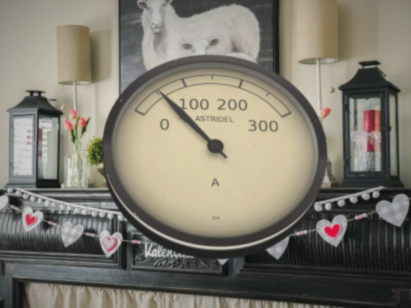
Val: 50 A
